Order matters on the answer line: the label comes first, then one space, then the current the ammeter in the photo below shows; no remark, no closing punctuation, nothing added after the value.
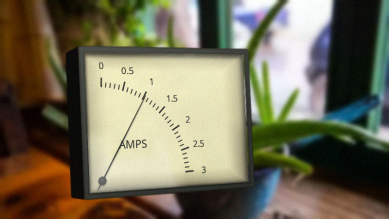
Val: 1 A
